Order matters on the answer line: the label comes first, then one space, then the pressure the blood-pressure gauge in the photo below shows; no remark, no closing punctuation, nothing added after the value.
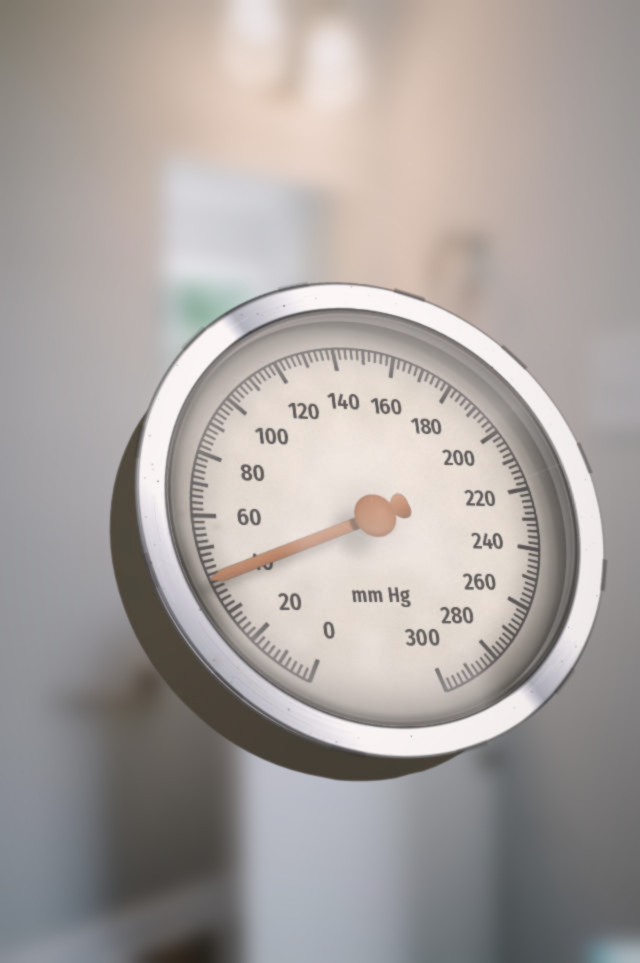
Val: 40 mmHg
